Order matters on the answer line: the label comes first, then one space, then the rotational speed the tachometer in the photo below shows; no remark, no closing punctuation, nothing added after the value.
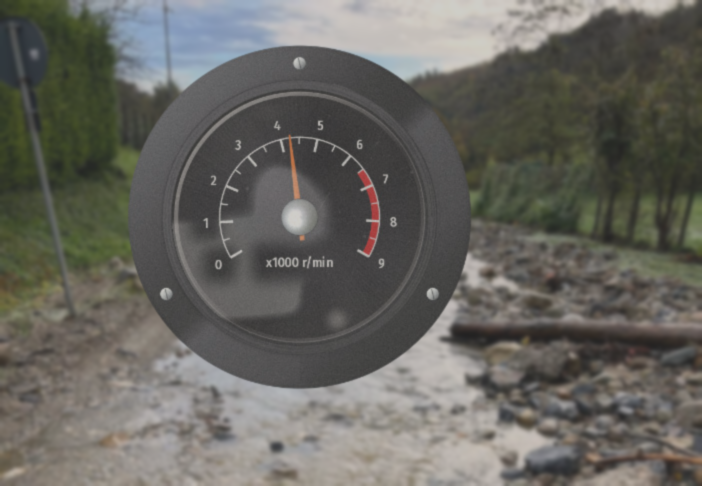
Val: 4250 rpm
